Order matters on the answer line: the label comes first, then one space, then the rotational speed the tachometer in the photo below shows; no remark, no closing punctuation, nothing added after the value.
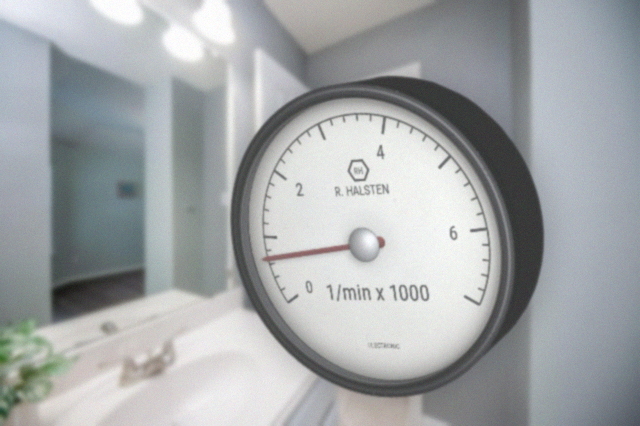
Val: 700 rpm
